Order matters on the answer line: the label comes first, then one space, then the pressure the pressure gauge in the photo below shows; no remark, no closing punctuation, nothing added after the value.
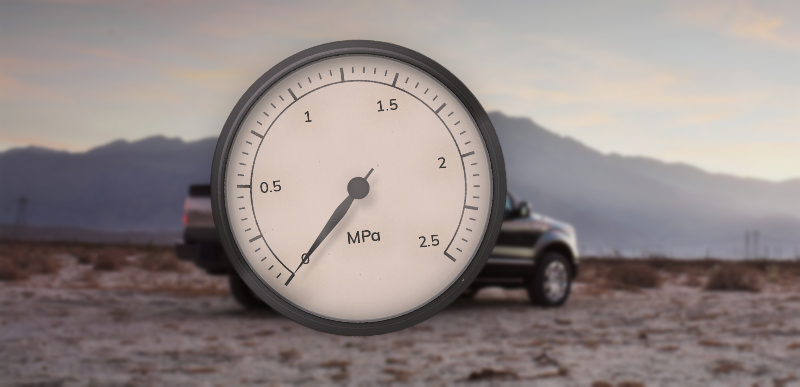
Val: 0 MPa
